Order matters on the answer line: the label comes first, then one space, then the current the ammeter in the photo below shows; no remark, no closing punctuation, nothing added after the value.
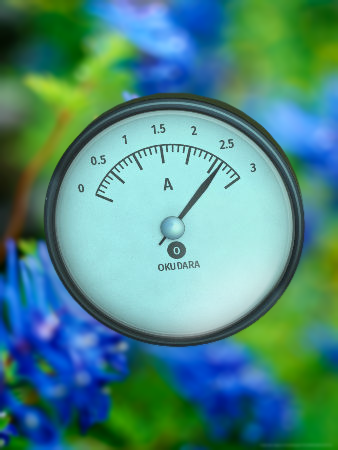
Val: 2.6 A
